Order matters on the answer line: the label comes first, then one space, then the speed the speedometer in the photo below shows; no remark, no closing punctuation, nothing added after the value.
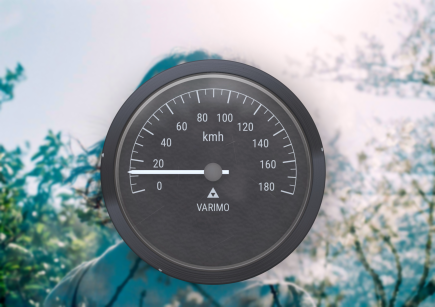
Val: 12.5 km/h
